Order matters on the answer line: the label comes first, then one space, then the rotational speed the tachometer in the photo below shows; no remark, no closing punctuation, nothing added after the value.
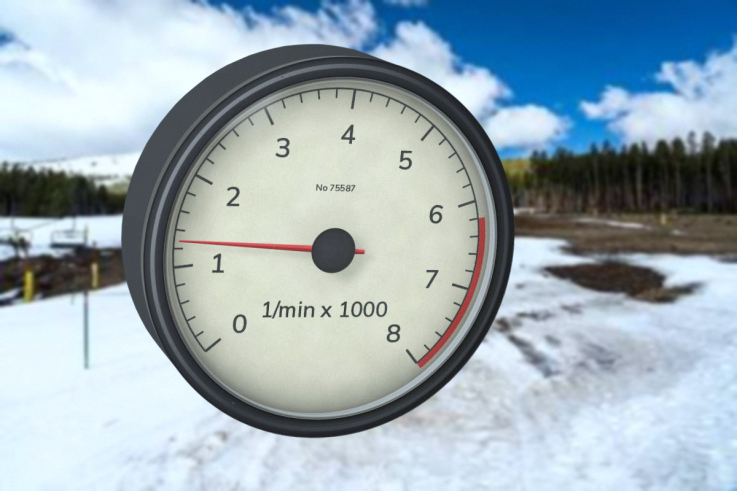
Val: 1300 rpm
